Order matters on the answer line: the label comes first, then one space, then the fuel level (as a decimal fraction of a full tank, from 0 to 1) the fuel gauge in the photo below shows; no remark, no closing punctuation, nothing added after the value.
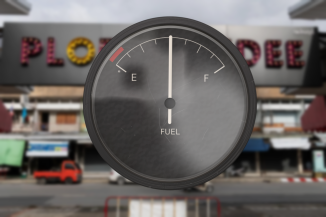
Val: 0.5
